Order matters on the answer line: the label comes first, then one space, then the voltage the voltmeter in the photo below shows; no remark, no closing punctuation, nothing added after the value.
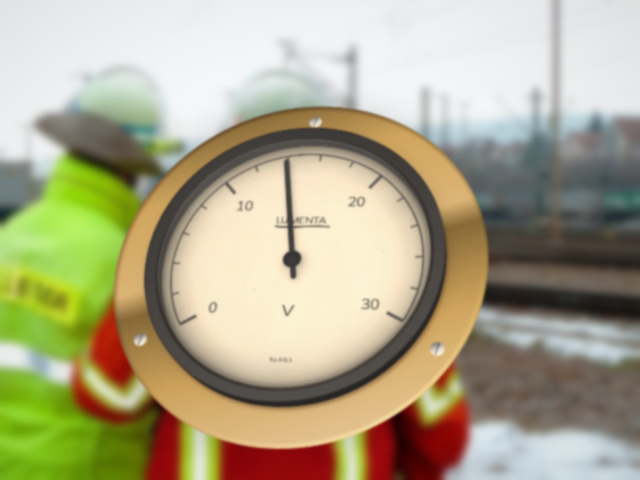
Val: 14 V
